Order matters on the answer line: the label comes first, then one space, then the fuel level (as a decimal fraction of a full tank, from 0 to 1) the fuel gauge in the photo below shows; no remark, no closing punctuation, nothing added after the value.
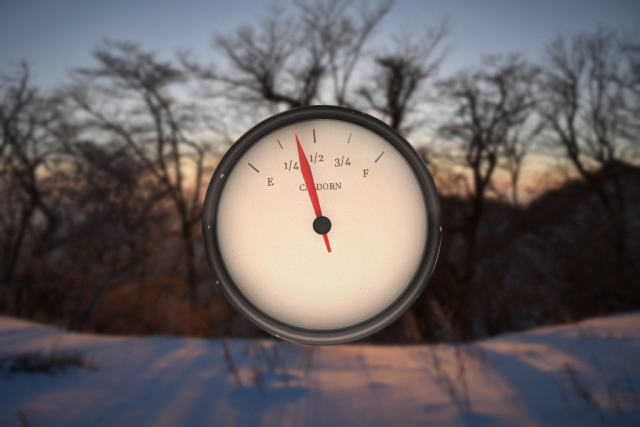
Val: 0.375
